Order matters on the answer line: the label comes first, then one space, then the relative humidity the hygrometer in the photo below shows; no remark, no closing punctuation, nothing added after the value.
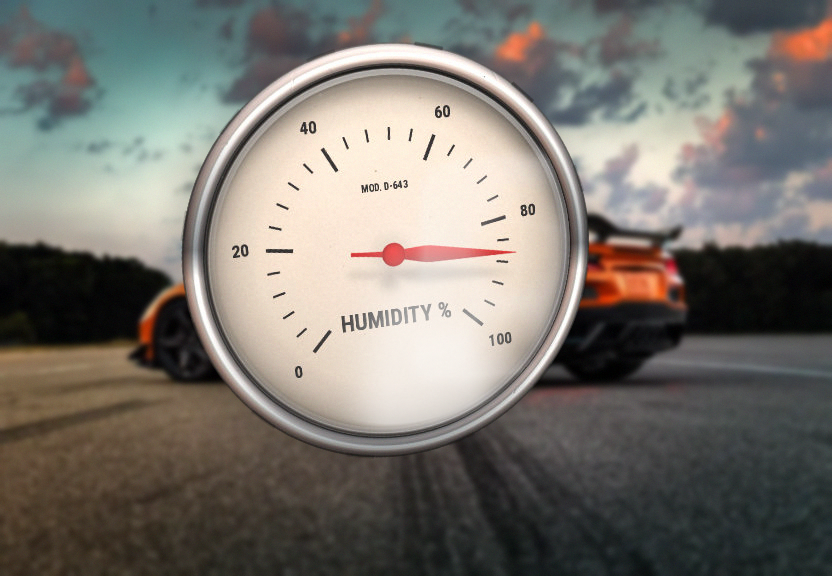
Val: 86 %
